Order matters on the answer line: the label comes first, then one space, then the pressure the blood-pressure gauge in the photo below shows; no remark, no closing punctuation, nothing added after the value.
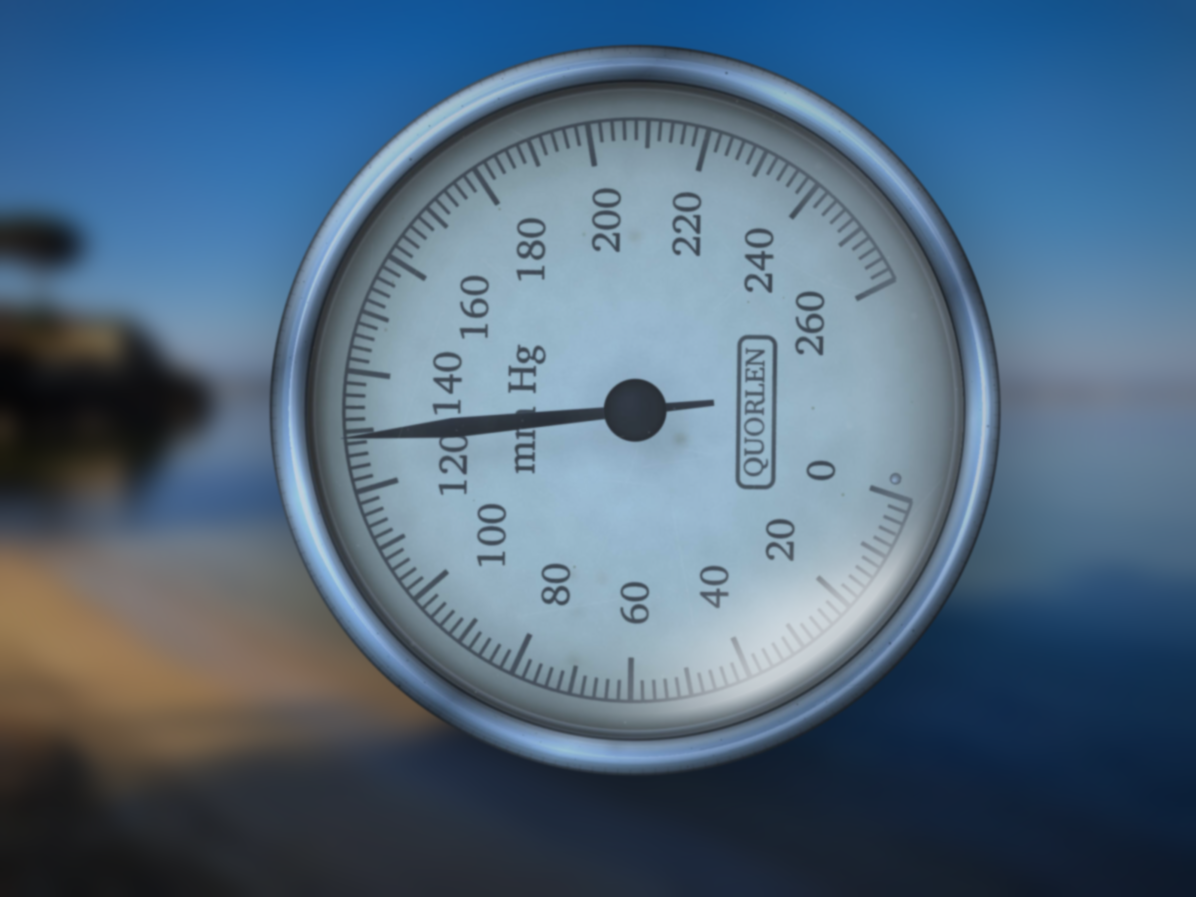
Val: 129 mmHg
